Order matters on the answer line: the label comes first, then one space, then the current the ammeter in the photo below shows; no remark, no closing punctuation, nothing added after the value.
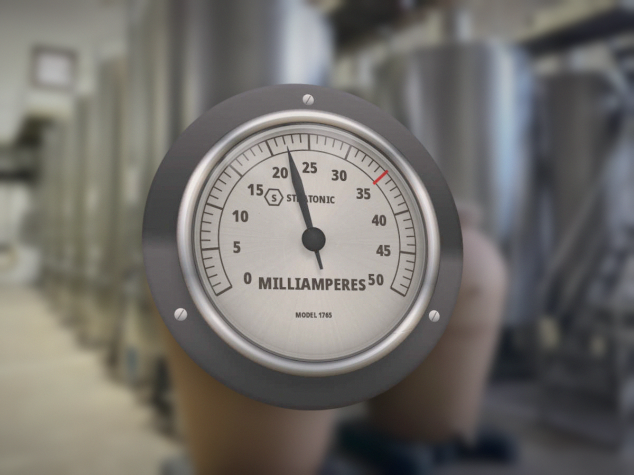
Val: 22 mA
